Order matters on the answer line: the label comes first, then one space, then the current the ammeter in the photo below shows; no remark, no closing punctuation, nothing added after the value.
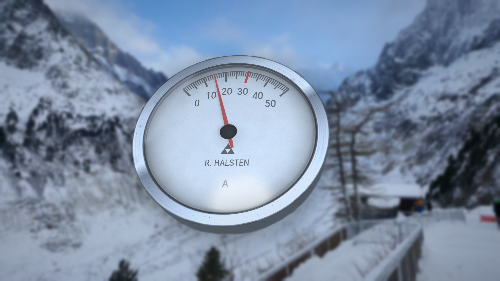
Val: 15 A
